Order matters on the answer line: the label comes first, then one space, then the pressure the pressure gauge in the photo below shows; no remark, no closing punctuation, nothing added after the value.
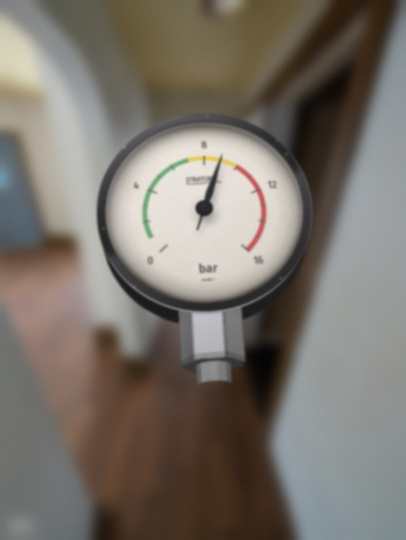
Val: 9 bar
